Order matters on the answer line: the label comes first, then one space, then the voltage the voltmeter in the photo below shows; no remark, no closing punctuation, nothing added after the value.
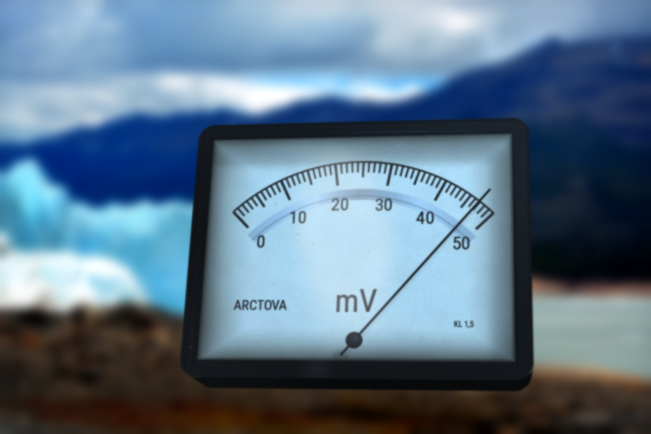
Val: 47 mV
